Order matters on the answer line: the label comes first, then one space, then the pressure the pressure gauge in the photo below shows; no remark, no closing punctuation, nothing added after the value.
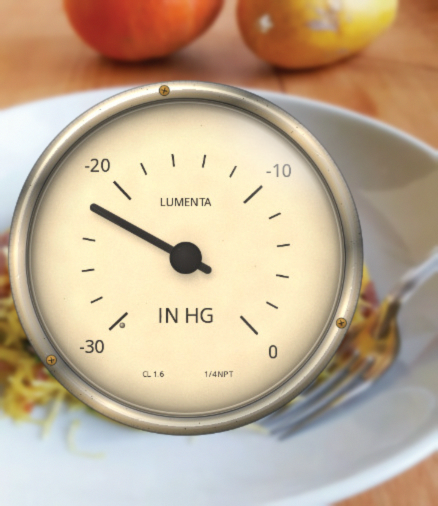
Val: -22 inHg
